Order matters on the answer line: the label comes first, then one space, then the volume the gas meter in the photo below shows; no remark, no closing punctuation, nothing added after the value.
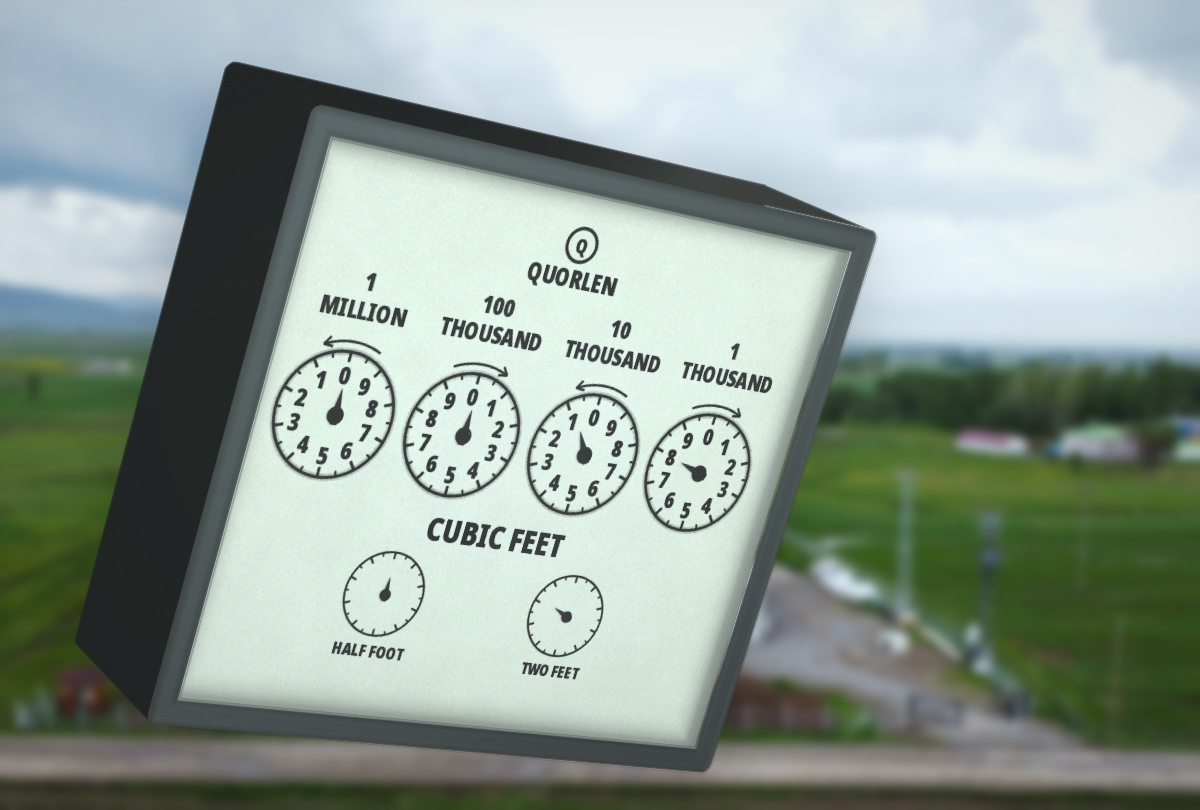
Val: 800 ft³
